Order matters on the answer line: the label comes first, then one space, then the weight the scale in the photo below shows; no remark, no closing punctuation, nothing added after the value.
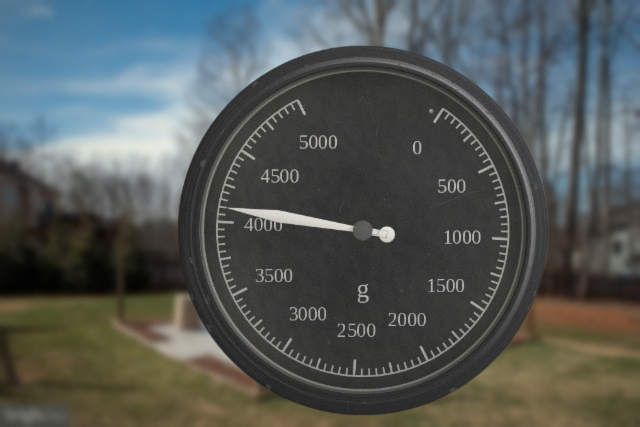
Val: 4100 g
